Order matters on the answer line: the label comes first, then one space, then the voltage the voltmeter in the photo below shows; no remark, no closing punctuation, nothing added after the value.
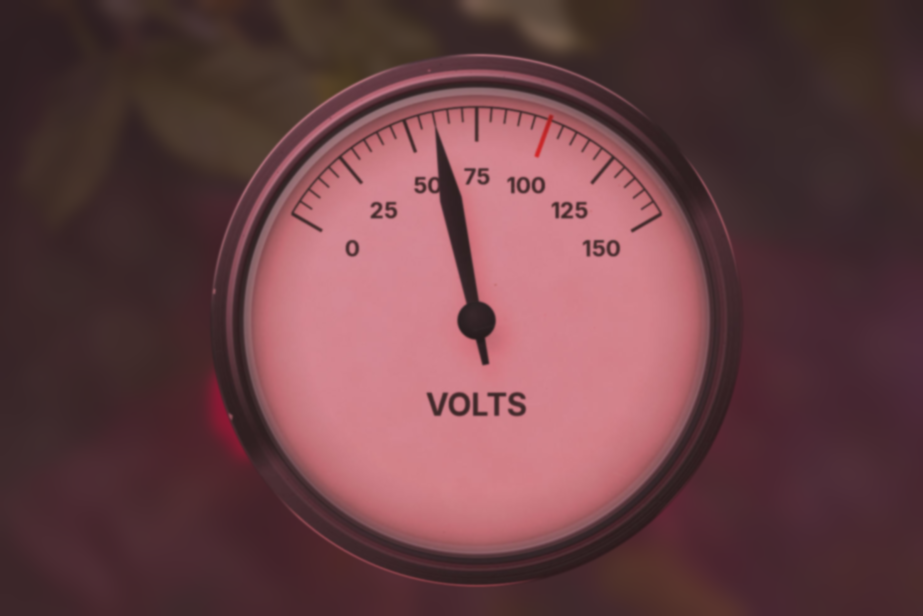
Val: 60 V
